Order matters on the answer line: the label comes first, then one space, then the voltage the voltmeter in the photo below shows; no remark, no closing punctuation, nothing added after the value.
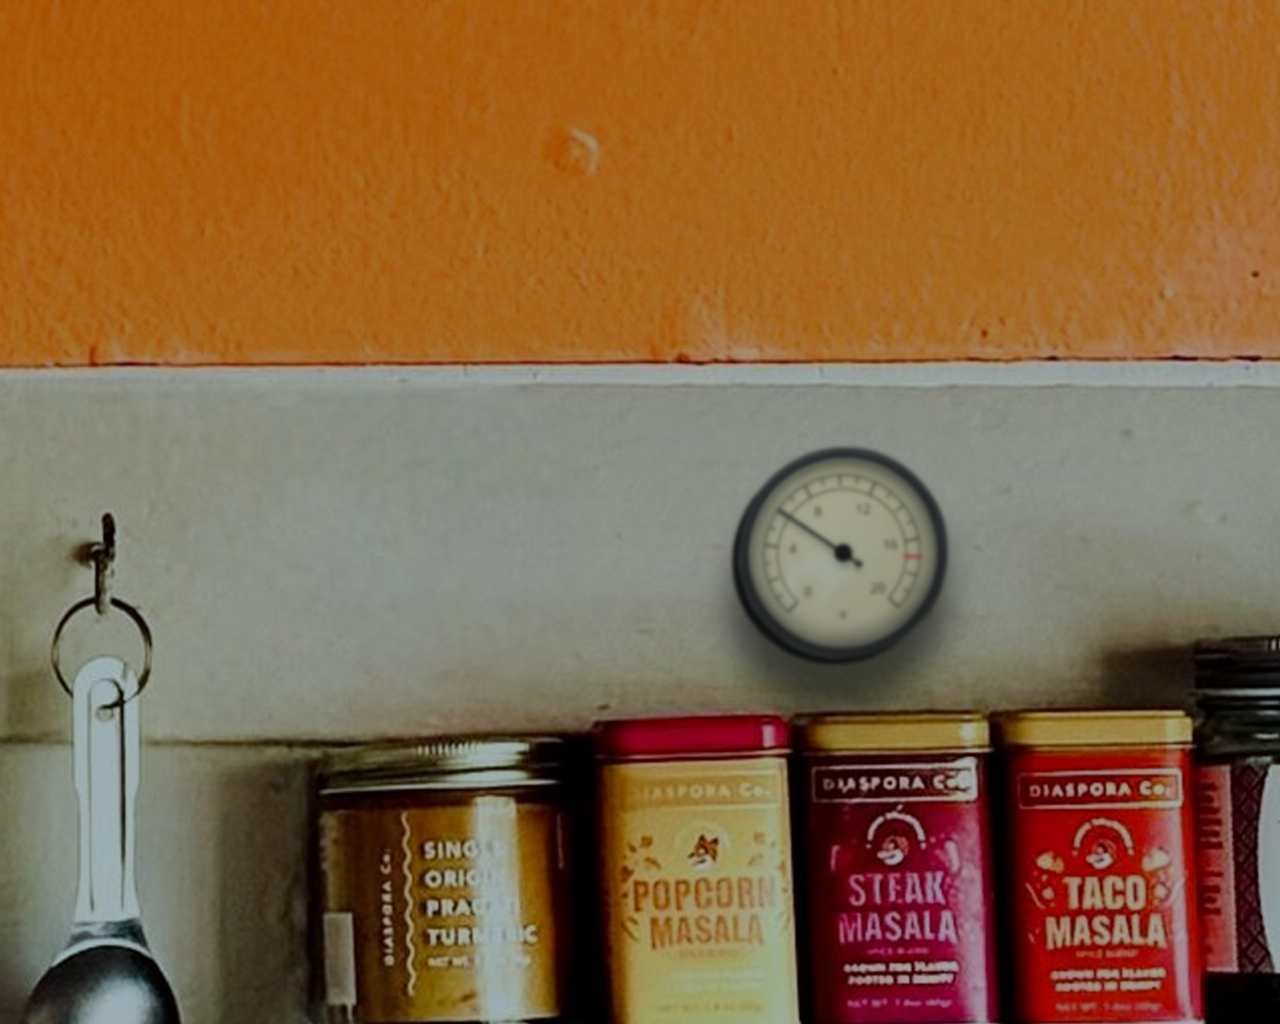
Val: 6 V
